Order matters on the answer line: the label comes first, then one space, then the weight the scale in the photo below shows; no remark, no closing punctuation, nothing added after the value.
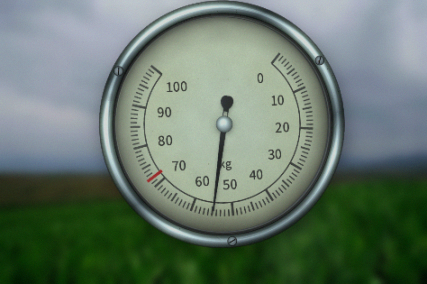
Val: 55 kg
